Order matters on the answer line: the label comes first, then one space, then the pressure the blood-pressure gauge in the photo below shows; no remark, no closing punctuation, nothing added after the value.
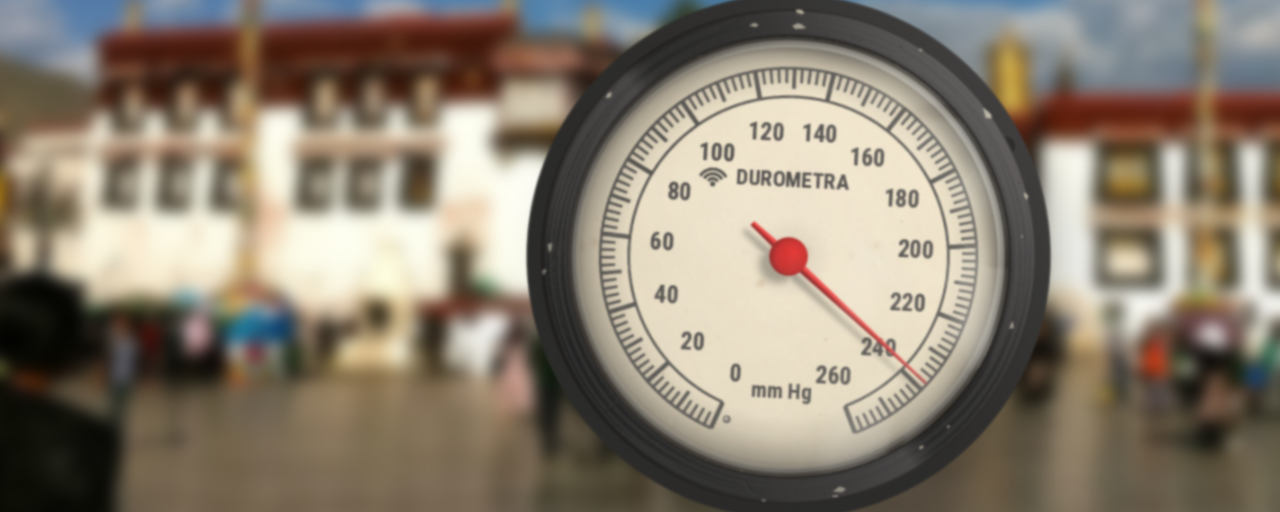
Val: 238 mmHg
